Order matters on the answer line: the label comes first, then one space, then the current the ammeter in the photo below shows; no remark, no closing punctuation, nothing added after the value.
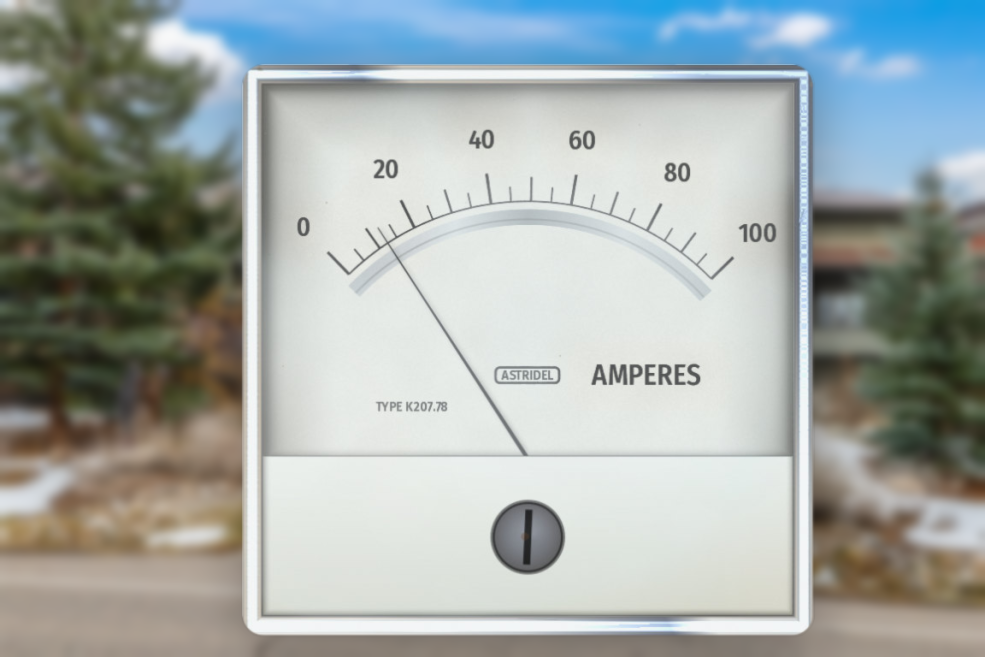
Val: 12.5 A
